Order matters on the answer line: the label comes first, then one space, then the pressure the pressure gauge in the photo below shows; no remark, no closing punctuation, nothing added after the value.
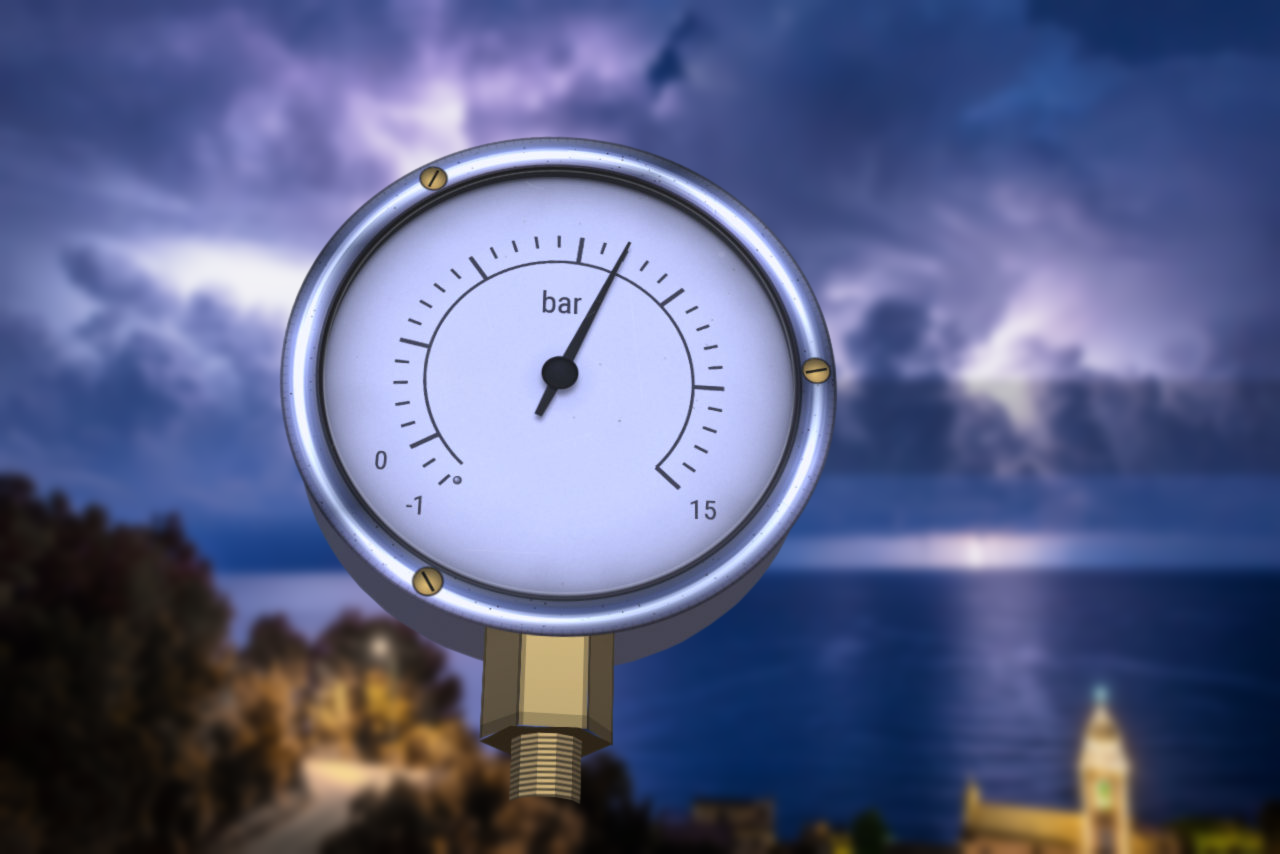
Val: 8.5 bar
